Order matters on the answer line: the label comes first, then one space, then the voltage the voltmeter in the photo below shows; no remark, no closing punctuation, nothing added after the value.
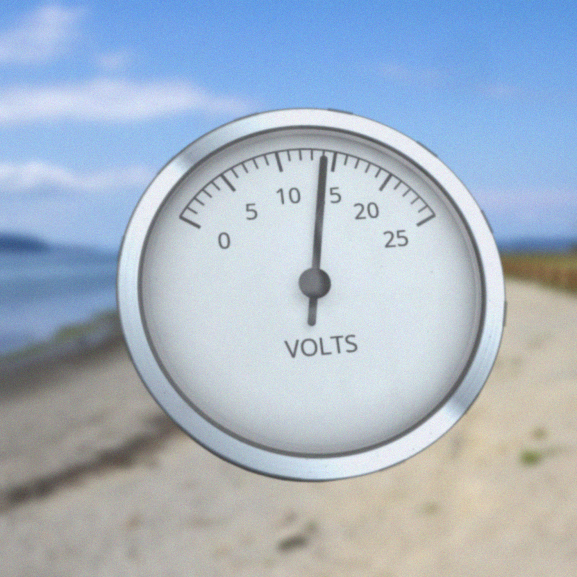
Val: 14 V
